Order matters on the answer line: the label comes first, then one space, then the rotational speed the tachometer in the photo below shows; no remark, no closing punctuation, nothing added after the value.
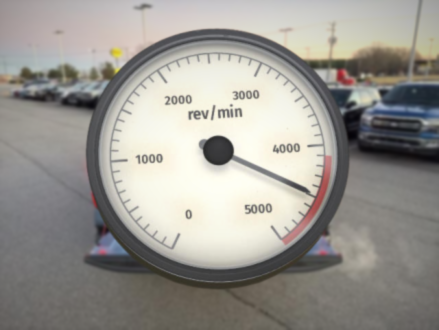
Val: 4500 rpm
